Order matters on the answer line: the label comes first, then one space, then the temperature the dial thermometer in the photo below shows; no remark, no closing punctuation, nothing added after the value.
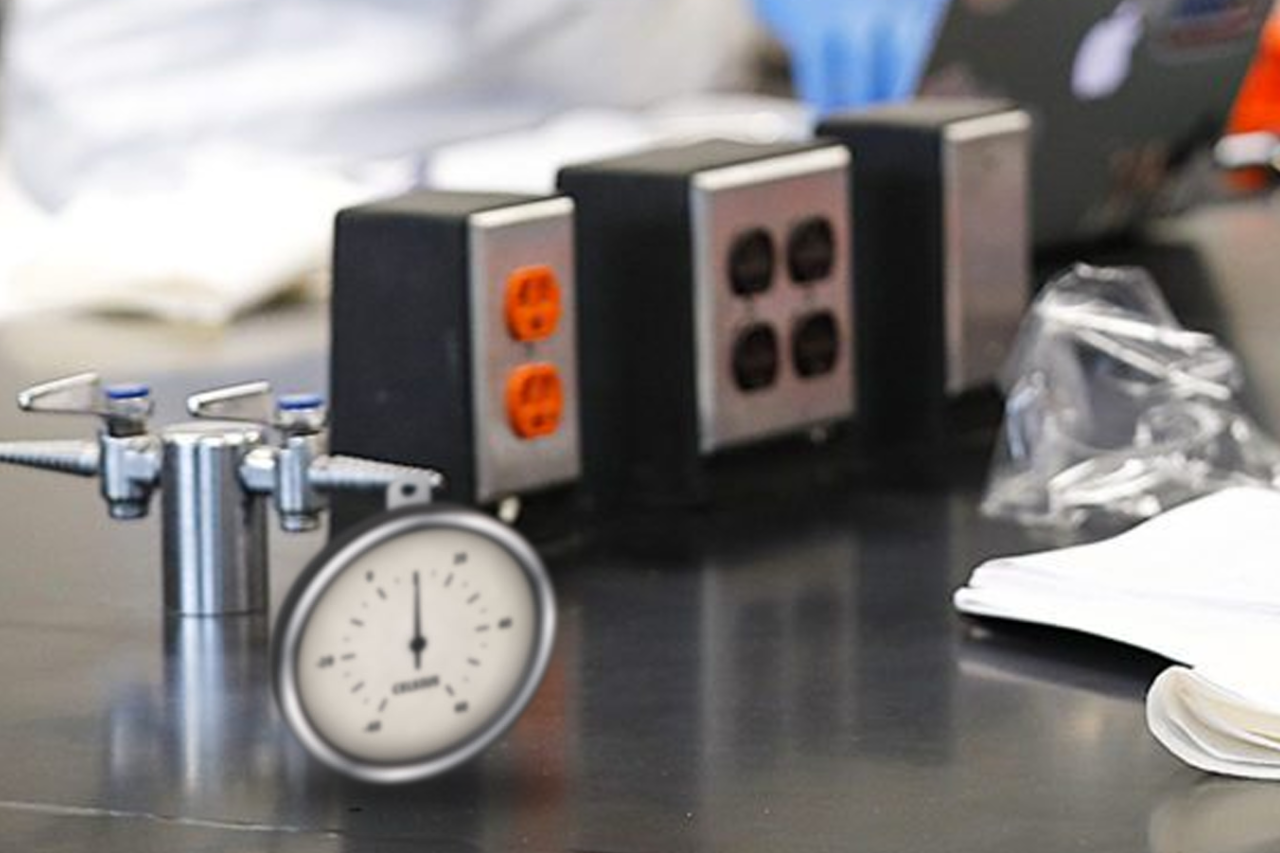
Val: 10 °C
